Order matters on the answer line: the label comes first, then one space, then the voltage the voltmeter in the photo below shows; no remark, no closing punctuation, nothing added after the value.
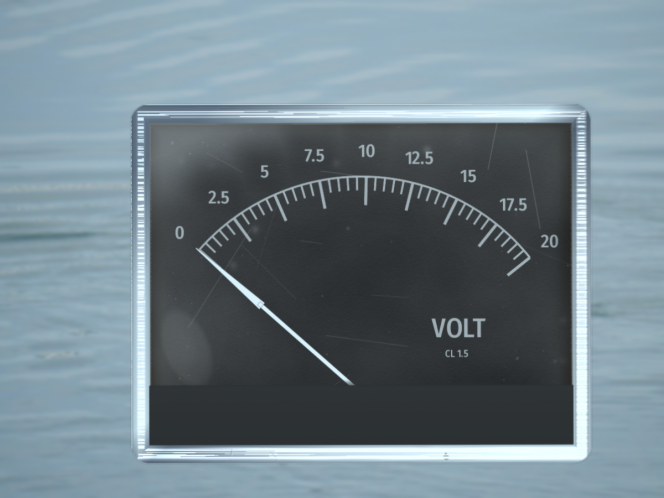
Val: 0 V
